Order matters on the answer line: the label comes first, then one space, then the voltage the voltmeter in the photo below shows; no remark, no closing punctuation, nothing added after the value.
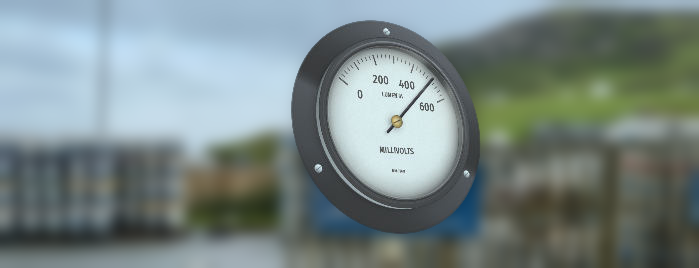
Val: 500 mV
